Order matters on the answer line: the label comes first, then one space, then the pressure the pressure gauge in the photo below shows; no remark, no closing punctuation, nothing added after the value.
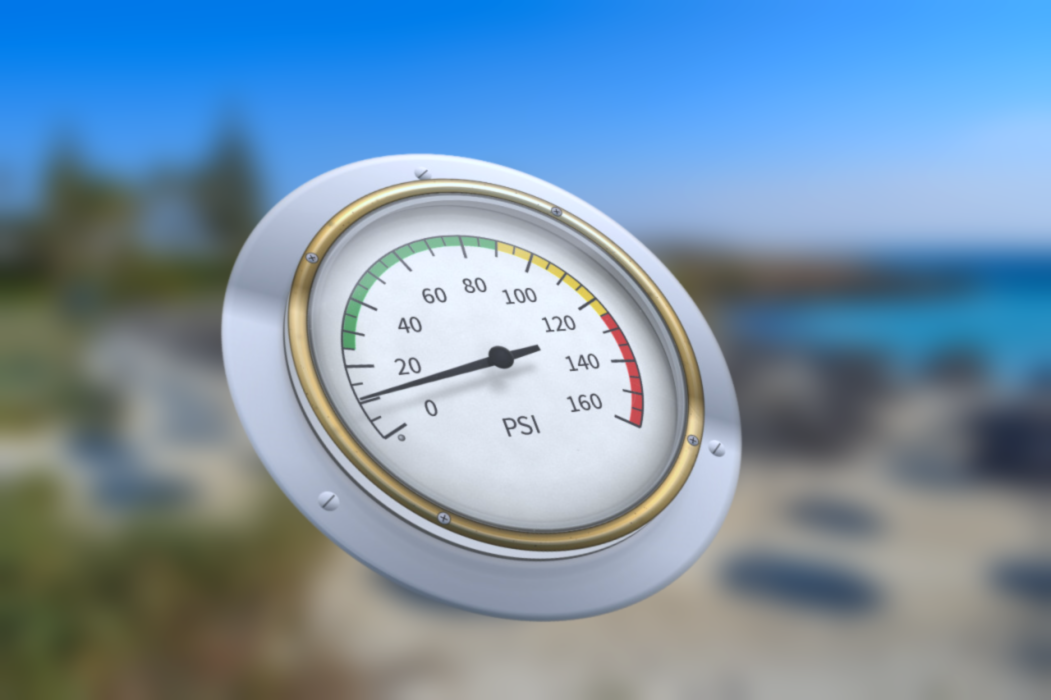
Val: 10 psi
